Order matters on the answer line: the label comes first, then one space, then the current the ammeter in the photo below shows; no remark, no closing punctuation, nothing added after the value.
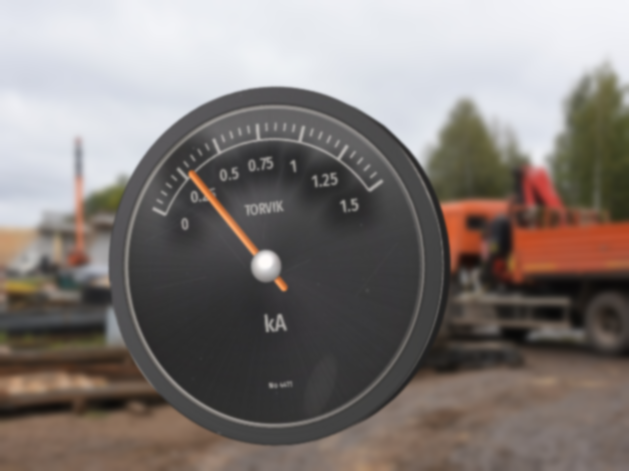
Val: 0.3 kA
